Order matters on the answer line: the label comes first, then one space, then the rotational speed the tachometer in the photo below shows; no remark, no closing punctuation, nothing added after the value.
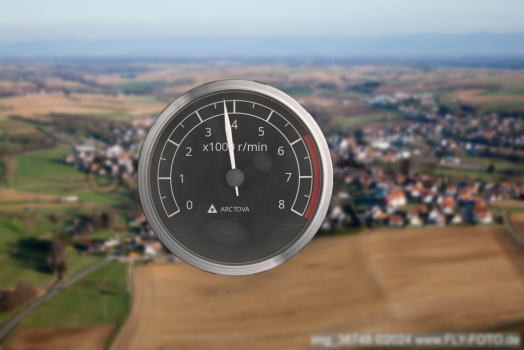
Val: 3750 rpm
